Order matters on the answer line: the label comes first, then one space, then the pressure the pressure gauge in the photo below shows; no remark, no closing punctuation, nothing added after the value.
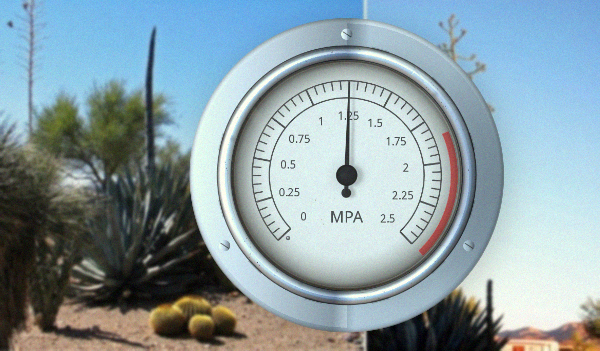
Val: 1.25 MPa
